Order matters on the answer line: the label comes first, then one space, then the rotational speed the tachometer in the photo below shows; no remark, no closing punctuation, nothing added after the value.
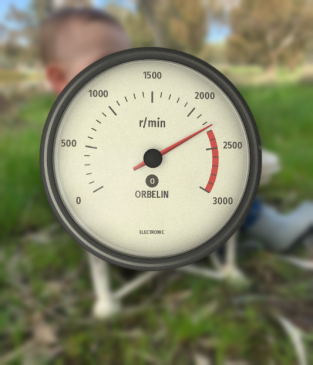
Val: 2250 rpm
